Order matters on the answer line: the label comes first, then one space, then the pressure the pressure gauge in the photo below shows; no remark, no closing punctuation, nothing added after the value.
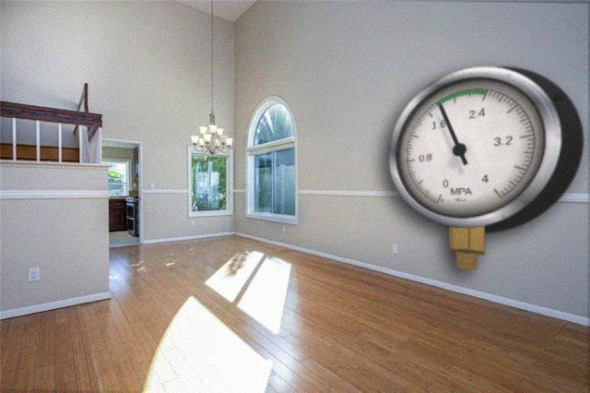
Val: 1.8 MPa
